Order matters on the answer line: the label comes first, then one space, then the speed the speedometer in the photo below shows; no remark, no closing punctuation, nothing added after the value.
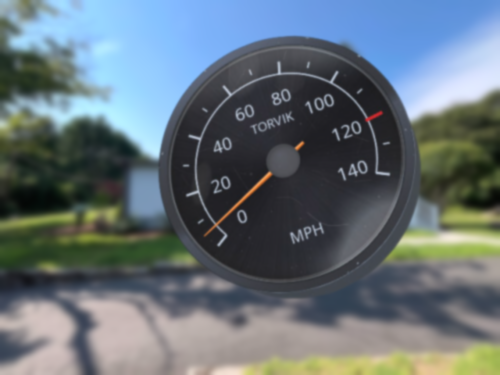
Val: 5 mph
